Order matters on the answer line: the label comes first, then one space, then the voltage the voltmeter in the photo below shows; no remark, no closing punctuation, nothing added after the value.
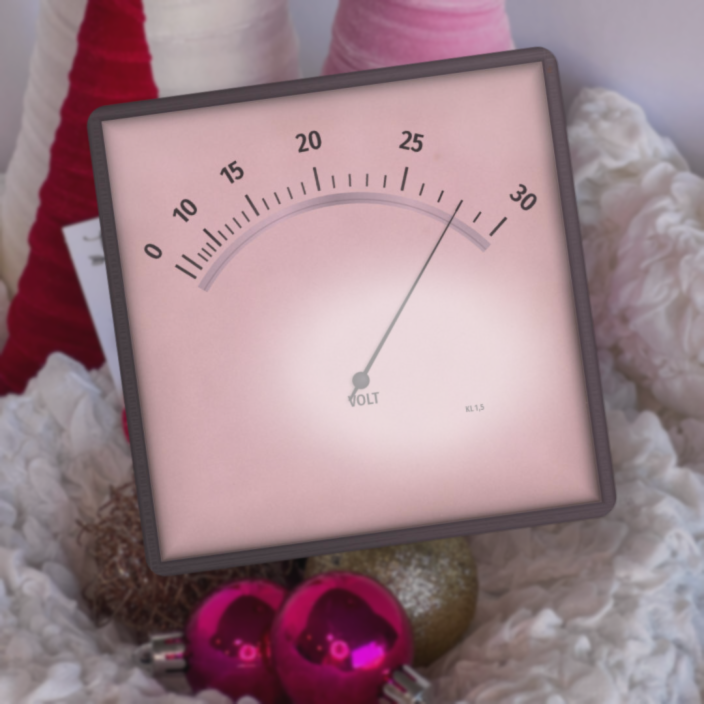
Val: 28 V
